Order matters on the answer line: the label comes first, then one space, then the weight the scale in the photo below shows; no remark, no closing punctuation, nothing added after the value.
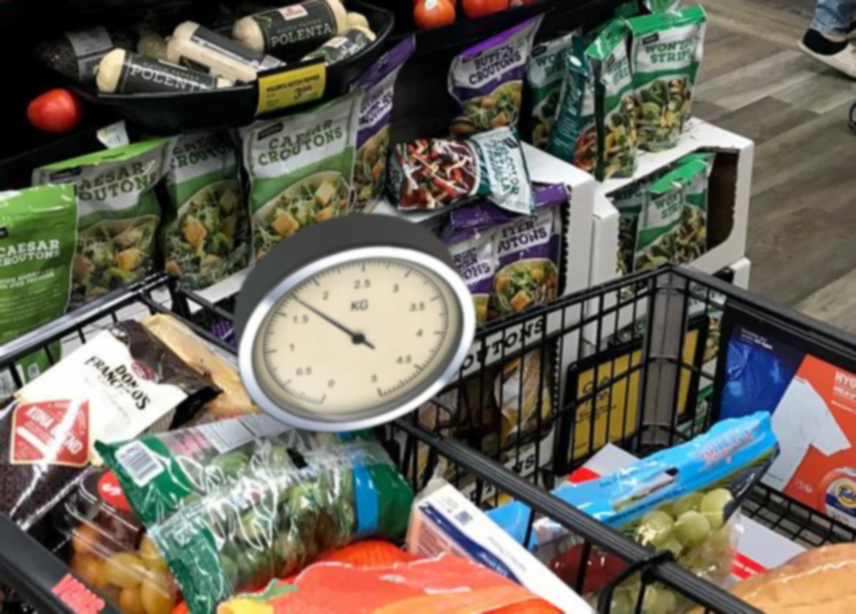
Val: 1.75 kg
